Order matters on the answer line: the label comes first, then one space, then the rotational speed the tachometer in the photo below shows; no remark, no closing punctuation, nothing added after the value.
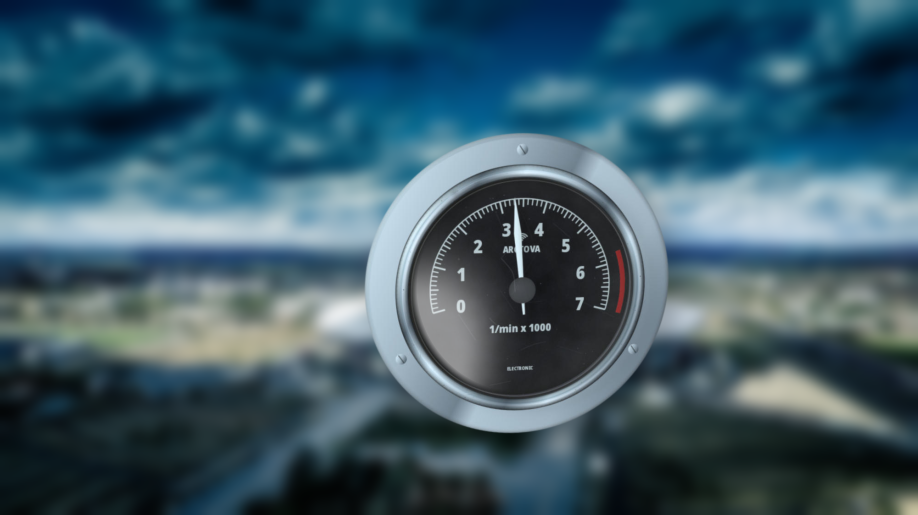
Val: 3300 rpm
